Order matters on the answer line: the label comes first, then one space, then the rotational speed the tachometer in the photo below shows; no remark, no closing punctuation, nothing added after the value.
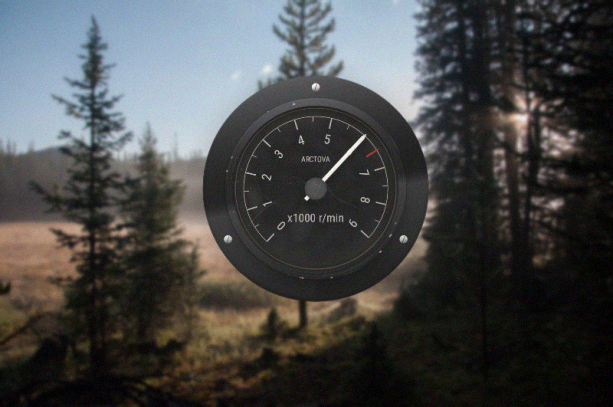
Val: 6000 rpm
